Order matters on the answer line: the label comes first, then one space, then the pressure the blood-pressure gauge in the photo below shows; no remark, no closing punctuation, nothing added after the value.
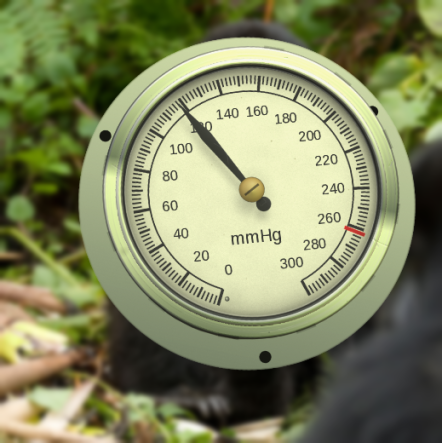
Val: 118 mmHg
